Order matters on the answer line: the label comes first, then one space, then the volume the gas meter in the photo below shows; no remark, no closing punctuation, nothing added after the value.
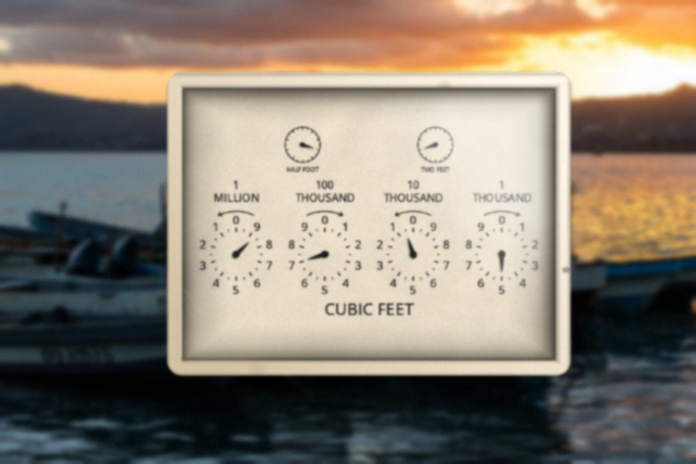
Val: 870500 ft³
